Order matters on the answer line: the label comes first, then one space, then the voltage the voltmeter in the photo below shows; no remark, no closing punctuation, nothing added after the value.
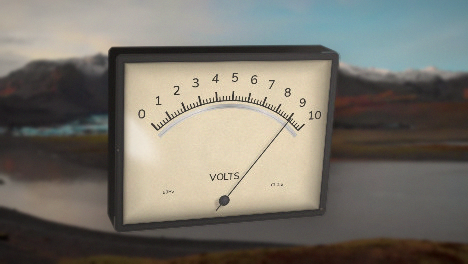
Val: 9 V
